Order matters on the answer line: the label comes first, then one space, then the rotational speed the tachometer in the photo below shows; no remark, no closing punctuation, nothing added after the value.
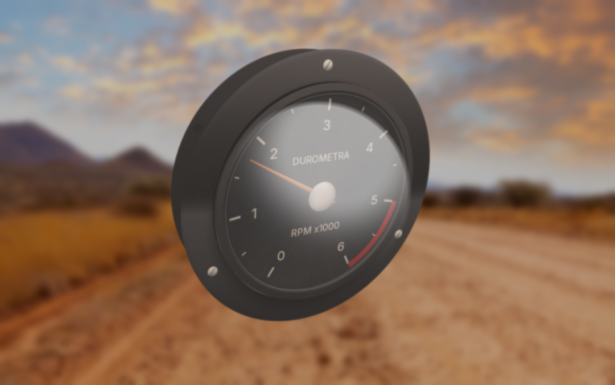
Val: 1750 rpm
